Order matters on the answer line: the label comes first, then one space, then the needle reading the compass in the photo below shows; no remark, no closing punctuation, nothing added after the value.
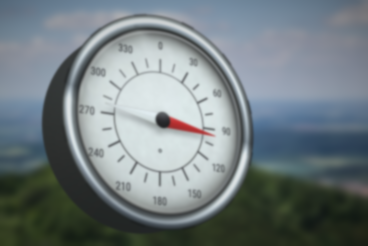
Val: 97.5 °
